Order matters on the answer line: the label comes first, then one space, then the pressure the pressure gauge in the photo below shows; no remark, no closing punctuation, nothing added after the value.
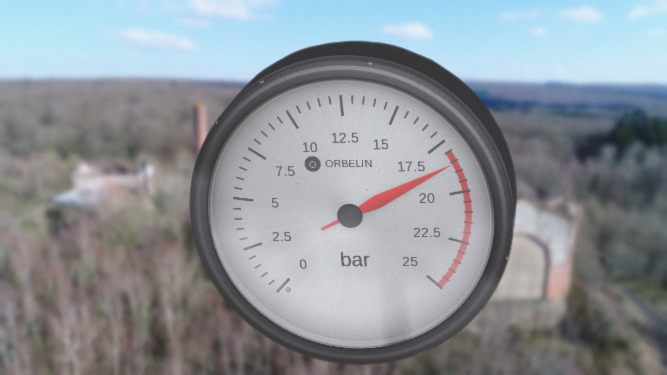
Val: 18.5 bar
